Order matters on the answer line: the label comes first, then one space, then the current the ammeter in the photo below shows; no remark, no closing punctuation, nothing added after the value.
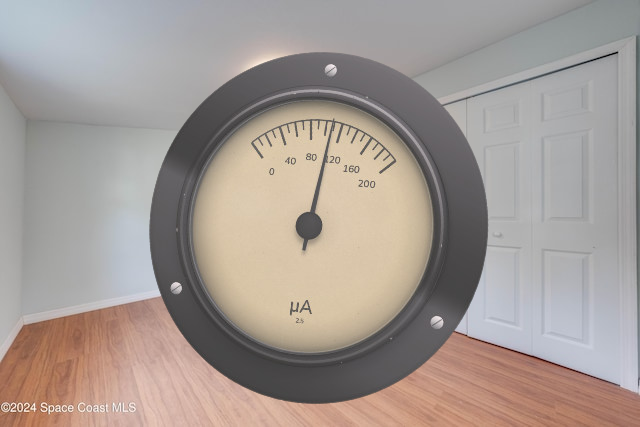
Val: 110 µA
